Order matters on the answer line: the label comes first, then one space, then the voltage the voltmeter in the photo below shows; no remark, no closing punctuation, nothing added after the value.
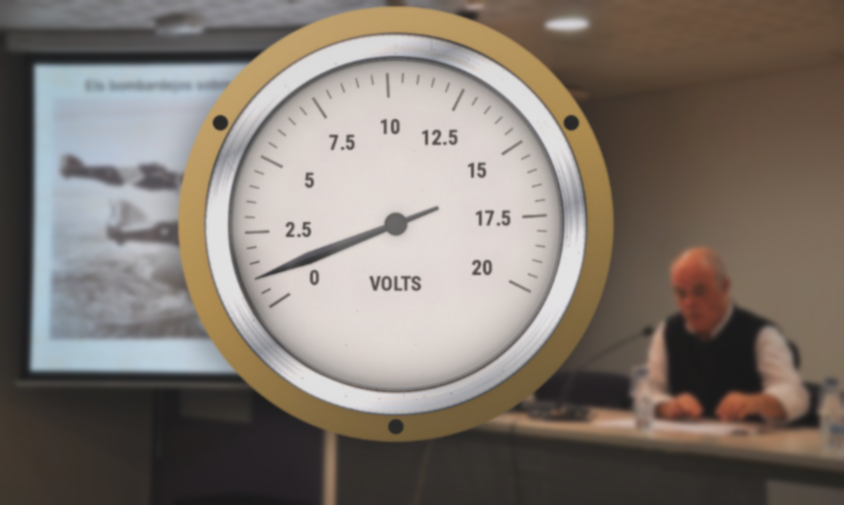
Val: 1 V
